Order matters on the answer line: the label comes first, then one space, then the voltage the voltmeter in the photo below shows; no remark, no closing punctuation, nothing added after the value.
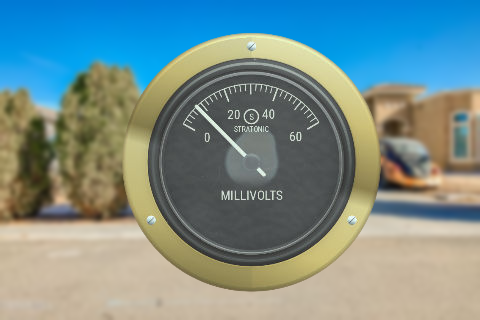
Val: 8 mV
